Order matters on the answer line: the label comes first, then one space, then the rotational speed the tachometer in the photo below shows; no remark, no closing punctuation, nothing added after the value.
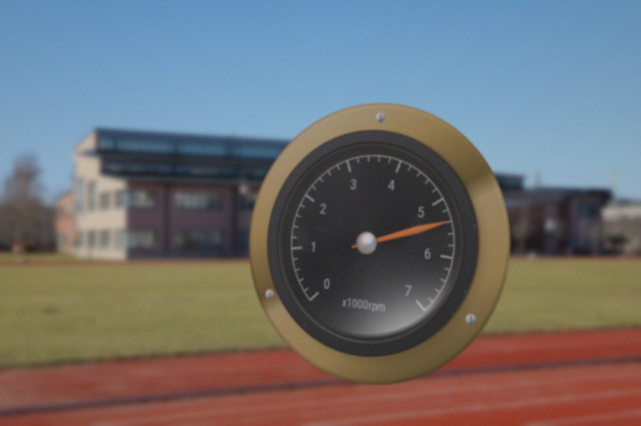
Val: 5400 rpm
